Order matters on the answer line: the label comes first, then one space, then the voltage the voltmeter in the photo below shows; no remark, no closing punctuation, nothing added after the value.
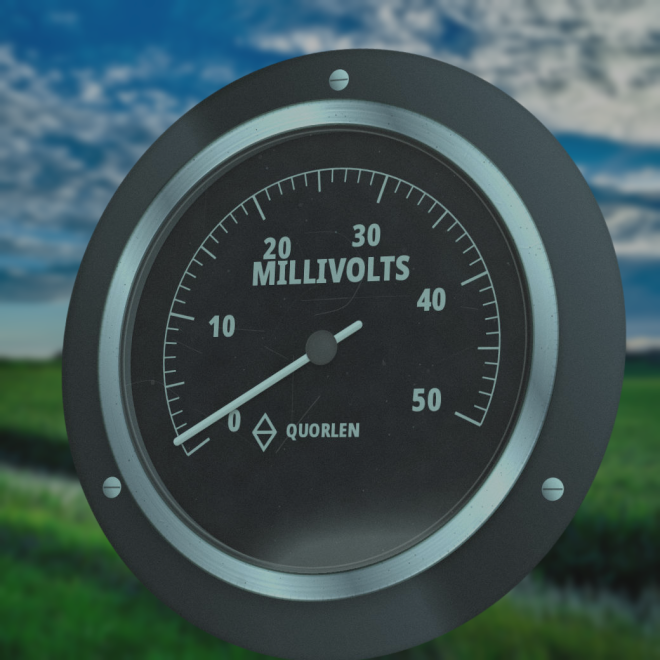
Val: 1 mV
